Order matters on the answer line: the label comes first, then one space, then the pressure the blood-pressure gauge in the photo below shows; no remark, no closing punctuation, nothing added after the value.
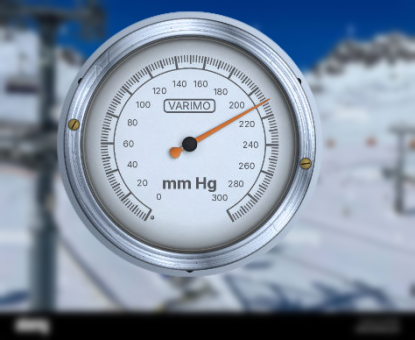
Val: 210 mmHg
